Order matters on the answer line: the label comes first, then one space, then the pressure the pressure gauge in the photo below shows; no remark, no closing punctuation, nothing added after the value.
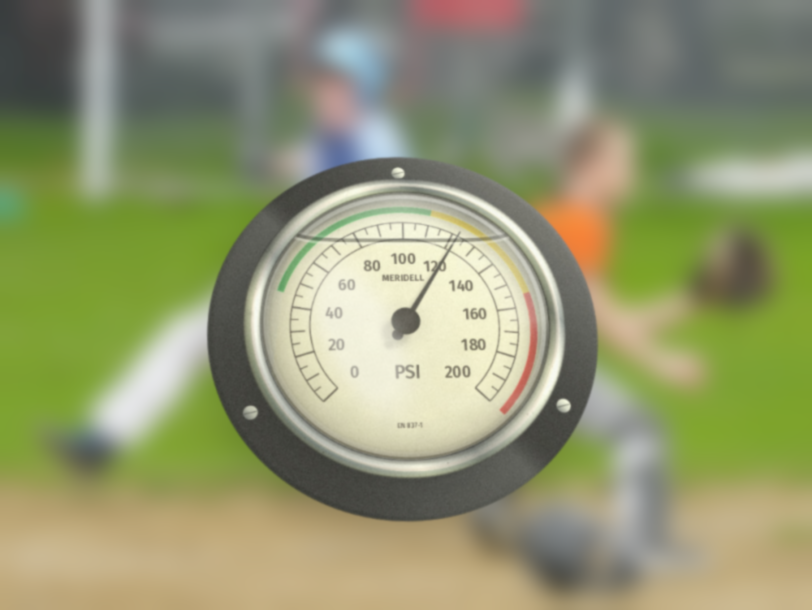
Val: 122.5 psi
